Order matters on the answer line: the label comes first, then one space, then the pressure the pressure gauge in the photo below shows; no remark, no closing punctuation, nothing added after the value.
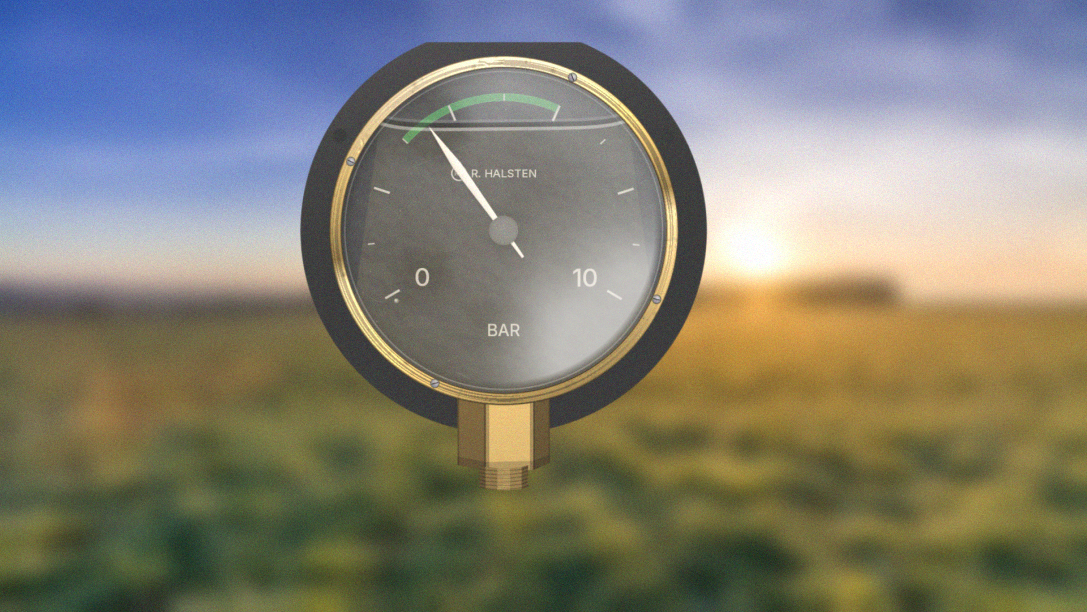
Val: 3.5 bar
